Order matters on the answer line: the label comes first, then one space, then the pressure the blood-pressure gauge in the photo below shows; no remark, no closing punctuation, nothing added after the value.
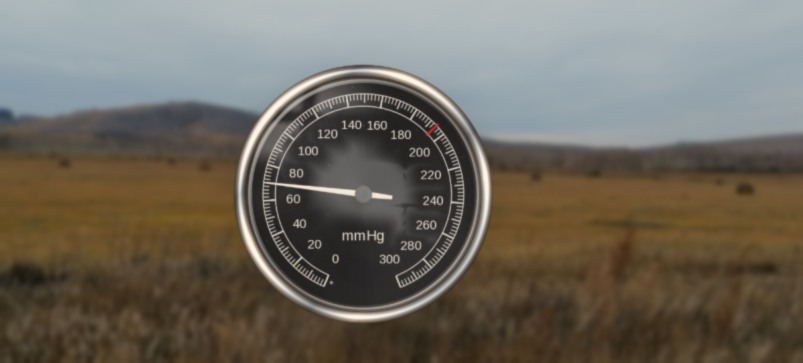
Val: 70 mmHg
